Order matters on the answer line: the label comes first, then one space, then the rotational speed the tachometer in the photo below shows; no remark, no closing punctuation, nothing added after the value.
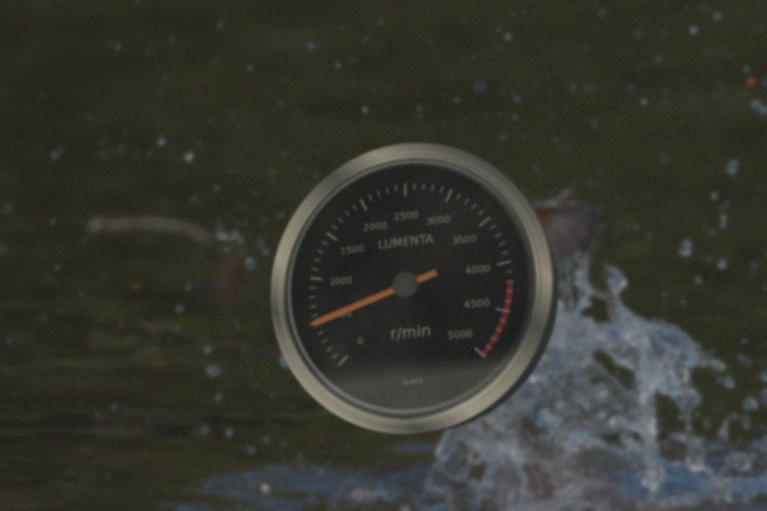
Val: 500 rpm
